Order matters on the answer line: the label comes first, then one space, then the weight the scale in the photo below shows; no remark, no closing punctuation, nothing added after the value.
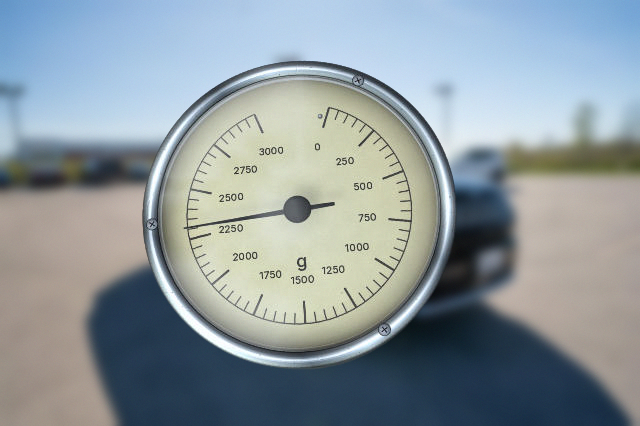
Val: 2300 g
